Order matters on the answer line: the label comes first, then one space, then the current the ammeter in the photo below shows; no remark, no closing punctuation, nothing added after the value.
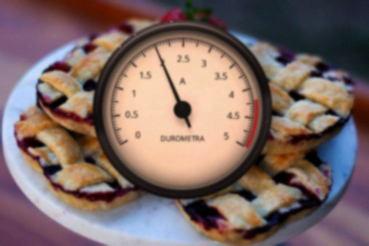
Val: 2 A
